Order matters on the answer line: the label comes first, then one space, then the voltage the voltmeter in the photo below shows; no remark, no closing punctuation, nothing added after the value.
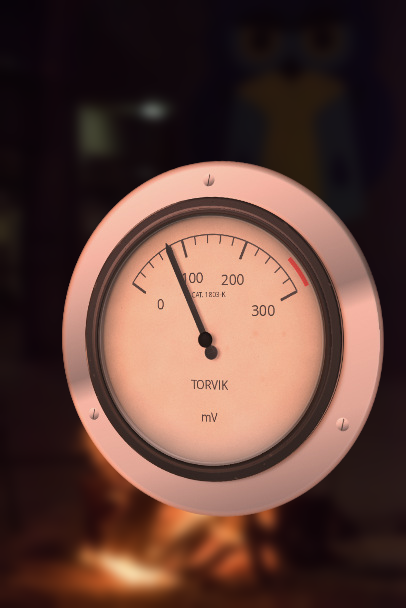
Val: 80 mV
